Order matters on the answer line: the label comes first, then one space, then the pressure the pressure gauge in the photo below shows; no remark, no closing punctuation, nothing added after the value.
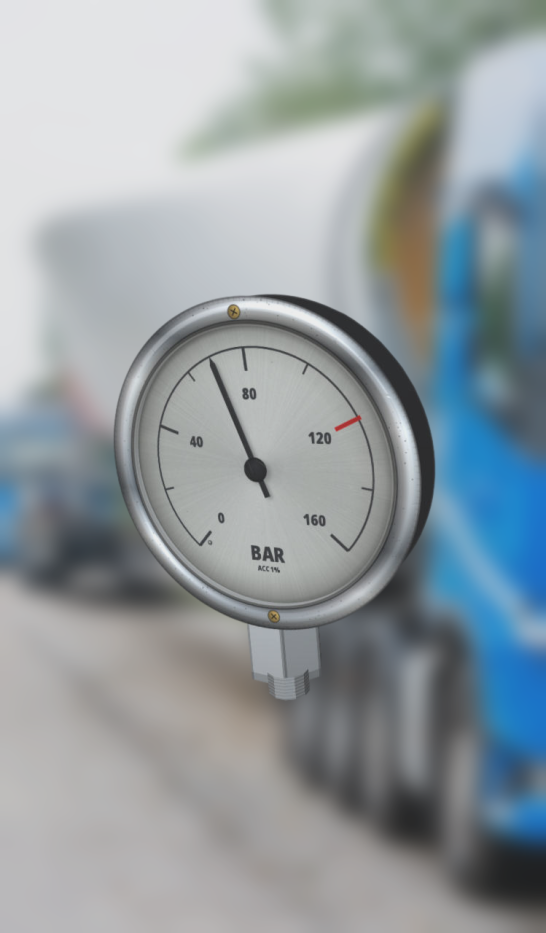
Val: 70 bar
